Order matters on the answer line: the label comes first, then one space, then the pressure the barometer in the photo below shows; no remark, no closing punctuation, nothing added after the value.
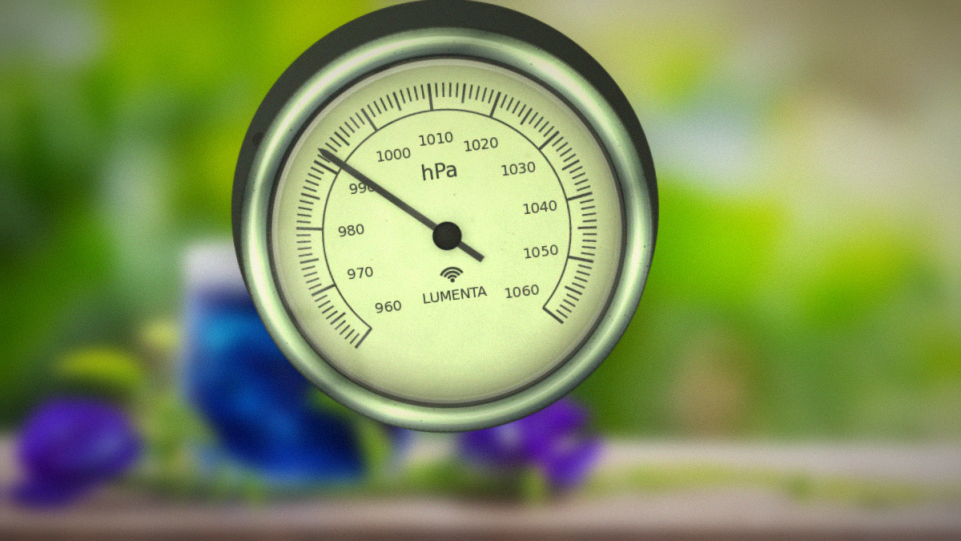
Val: 992 hPa
